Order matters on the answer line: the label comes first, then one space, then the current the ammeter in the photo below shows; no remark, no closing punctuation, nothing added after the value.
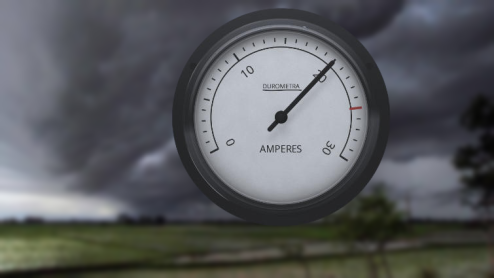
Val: 20 A
